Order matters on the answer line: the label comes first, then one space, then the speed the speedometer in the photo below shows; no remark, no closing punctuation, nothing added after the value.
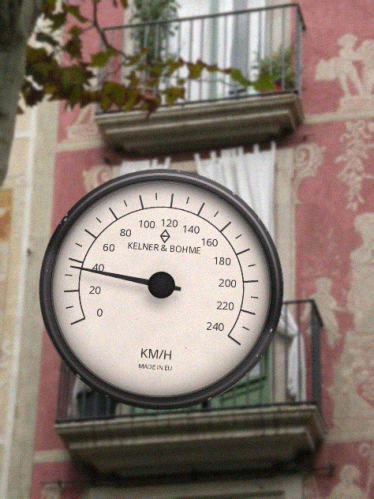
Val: 35 km/h
